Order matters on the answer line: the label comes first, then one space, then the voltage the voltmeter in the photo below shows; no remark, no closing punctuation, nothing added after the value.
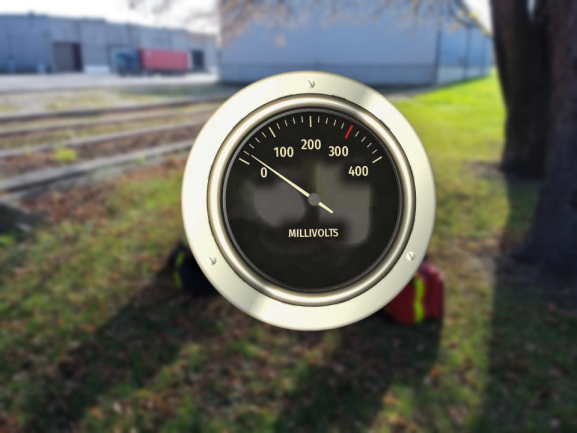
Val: 20 mV
